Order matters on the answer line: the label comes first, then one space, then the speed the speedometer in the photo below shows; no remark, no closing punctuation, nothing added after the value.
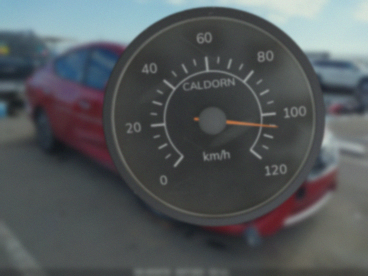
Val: 105 km/h
